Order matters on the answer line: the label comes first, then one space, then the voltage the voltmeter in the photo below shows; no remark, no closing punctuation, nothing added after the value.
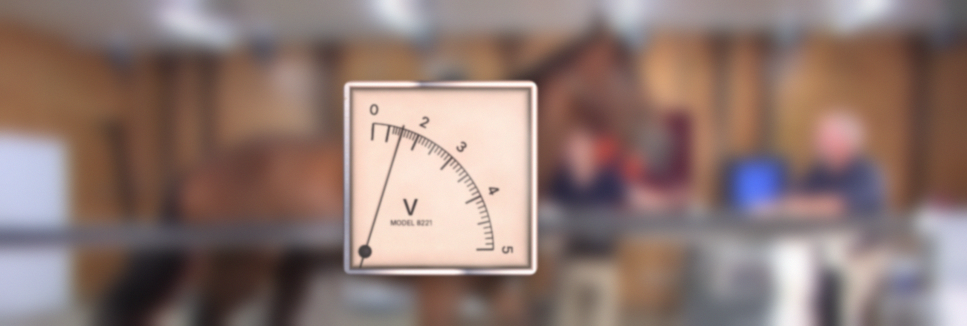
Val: 1.5 V
